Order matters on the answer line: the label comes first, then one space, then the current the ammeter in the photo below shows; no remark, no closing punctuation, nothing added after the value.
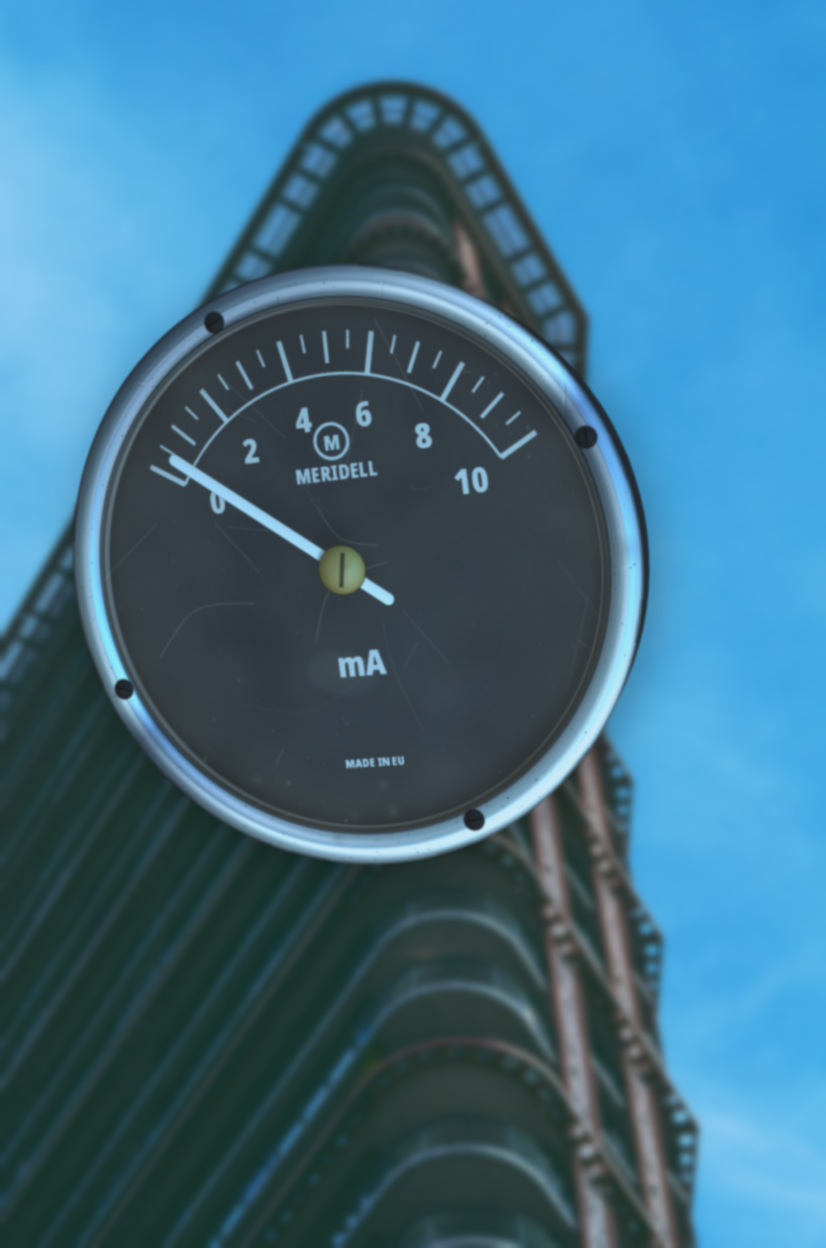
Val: 0.5 mA
